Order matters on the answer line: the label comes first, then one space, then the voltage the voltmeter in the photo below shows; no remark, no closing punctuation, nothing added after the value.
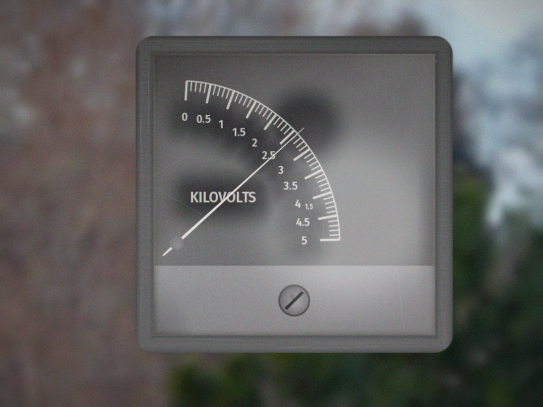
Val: 2.6 kV
